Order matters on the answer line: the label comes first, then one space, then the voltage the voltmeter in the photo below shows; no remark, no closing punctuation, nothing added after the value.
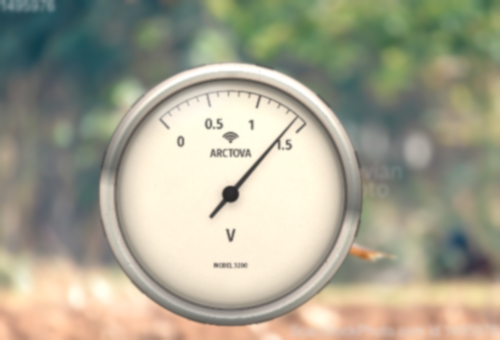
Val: 1.4 V
